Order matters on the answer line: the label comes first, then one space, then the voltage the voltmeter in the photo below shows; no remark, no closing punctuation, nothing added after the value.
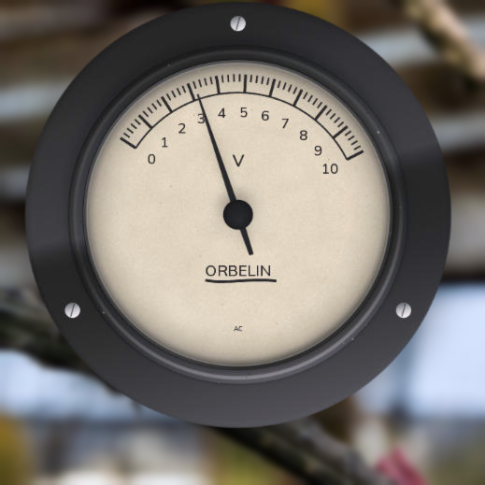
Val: 3.2 V
